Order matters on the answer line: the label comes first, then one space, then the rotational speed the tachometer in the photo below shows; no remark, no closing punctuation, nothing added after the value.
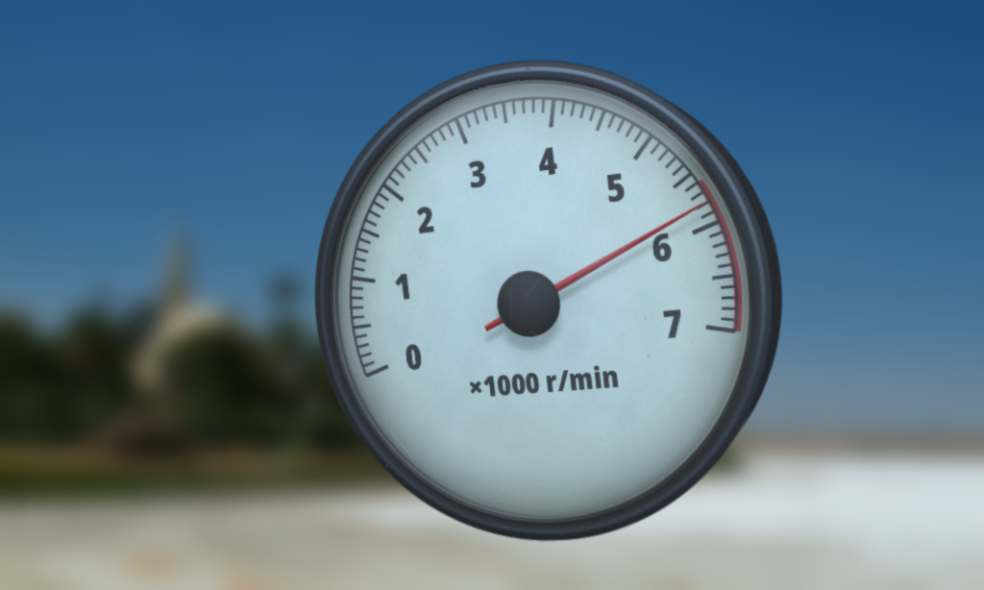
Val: 5800 rpm
